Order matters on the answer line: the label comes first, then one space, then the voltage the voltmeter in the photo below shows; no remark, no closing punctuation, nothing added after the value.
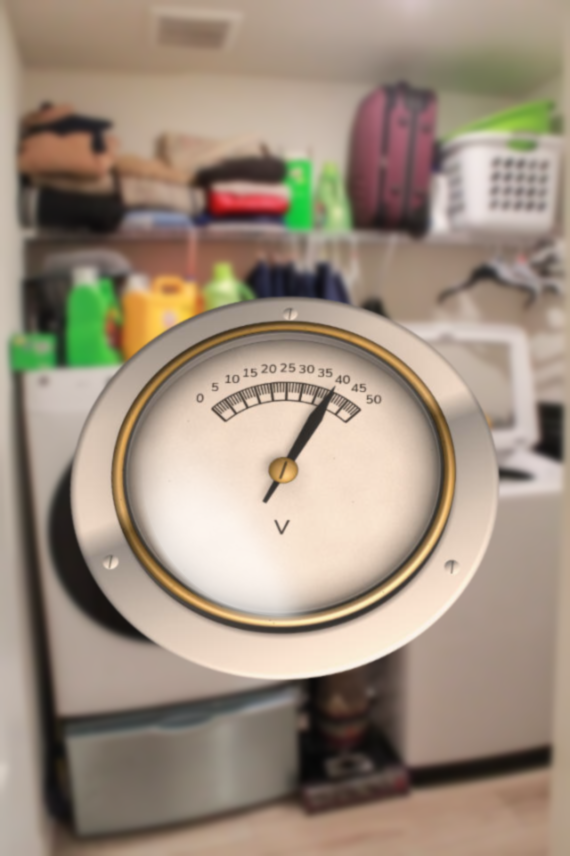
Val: 40 V
